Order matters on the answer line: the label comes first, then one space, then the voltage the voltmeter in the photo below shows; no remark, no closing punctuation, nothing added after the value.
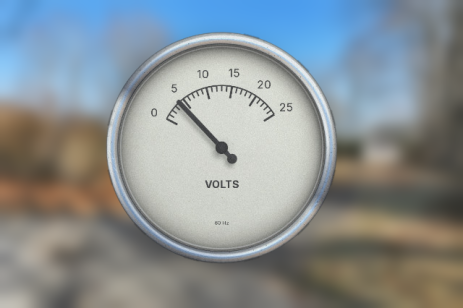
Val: 4 V
